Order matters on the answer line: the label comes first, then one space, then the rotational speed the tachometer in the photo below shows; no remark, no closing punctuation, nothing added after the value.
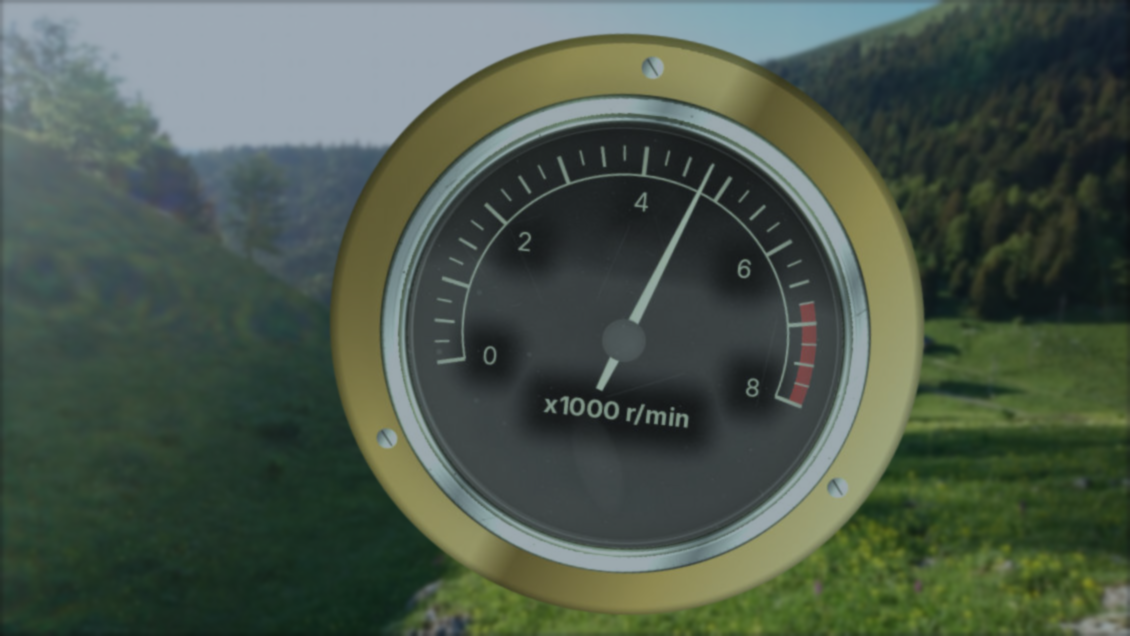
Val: 4750 rpm
